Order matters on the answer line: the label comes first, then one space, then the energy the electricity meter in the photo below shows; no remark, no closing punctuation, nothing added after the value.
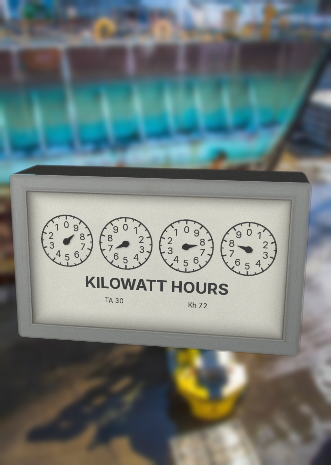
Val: 8678 kWh
